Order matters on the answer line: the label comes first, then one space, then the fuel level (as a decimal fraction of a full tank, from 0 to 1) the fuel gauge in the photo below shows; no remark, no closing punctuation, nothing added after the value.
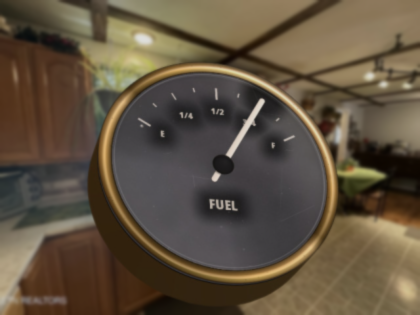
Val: 0.75
